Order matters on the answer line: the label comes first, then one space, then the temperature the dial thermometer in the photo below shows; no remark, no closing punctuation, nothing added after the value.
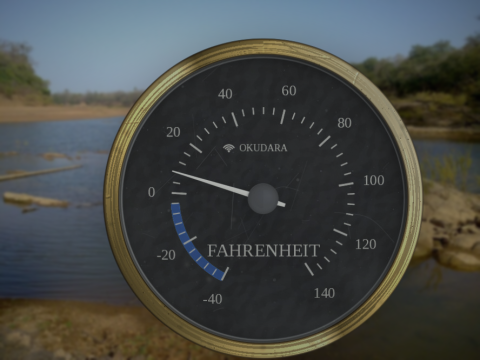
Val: 8 °F
